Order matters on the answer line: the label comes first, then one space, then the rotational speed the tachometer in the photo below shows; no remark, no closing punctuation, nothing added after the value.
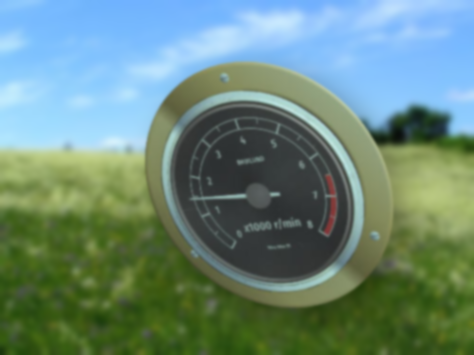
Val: 1500 rpm
